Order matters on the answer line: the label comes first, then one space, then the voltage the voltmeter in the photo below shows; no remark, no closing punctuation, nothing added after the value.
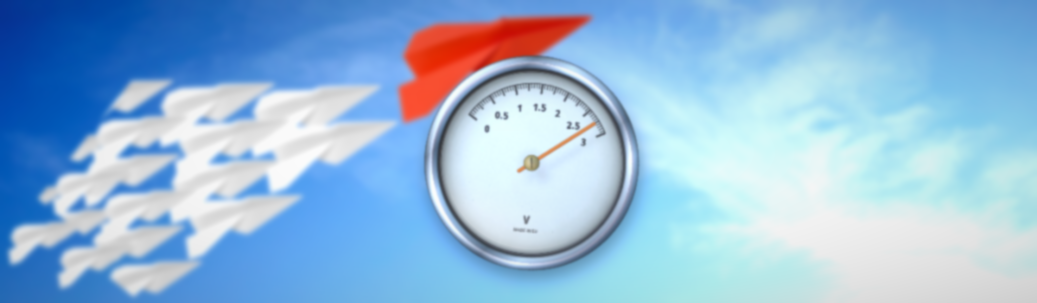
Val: 2.75 V
